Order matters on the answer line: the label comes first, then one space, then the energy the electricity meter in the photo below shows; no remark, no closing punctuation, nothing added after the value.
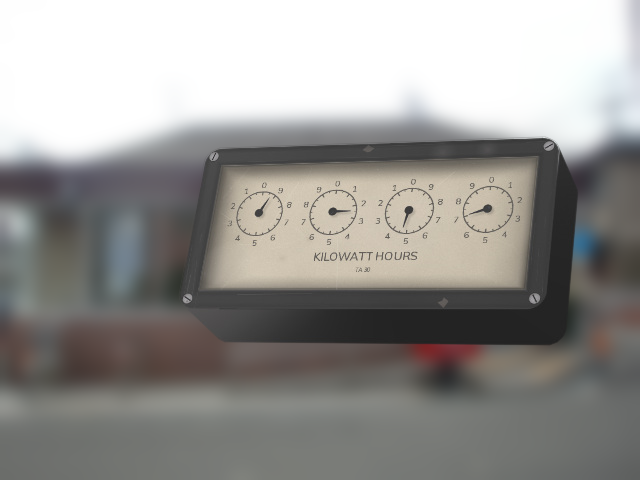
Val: 9247 kWh
